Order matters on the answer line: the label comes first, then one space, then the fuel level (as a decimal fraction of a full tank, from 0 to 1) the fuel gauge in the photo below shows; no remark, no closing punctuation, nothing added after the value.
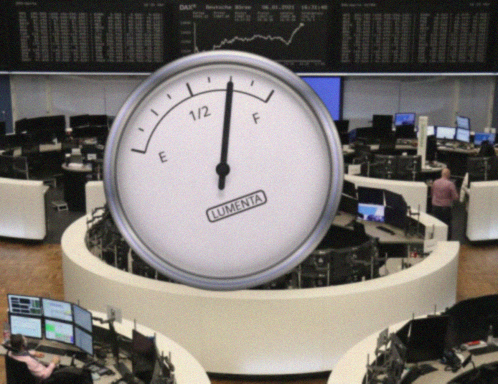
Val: 0.75
